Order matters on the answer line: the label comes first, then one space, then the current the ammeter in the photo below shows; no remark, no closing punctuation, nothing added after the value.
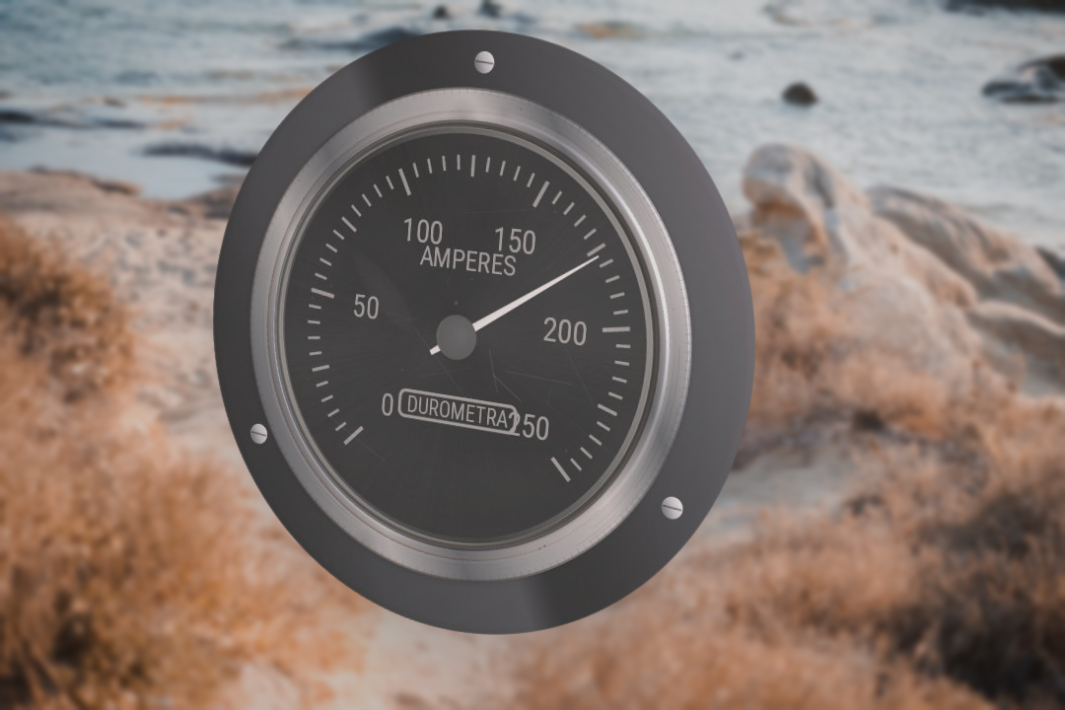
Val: 177.5 A
